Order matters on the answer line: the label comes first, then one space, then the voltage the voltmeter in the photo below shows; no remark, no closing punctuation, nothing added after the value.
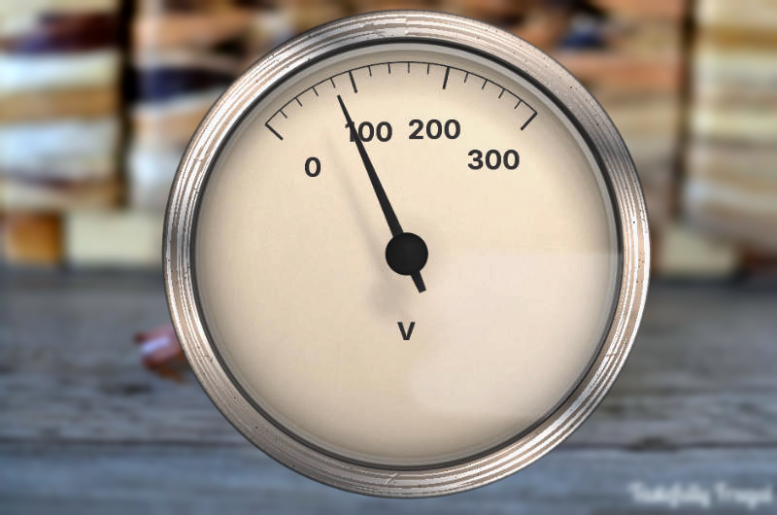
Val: 80 V
